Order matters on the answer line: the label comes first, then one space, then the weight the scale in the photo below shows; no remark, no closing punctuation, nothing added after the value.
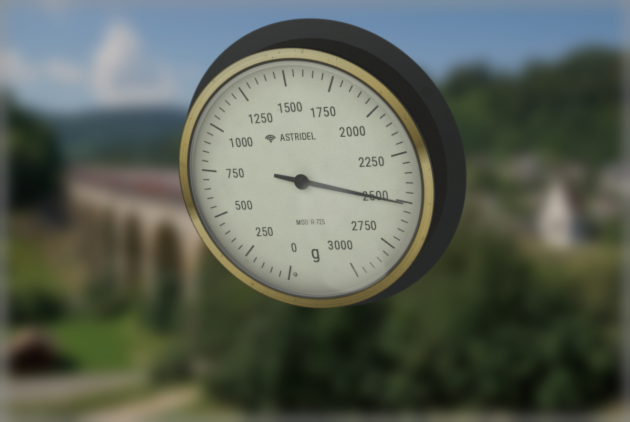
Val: 2500 g
